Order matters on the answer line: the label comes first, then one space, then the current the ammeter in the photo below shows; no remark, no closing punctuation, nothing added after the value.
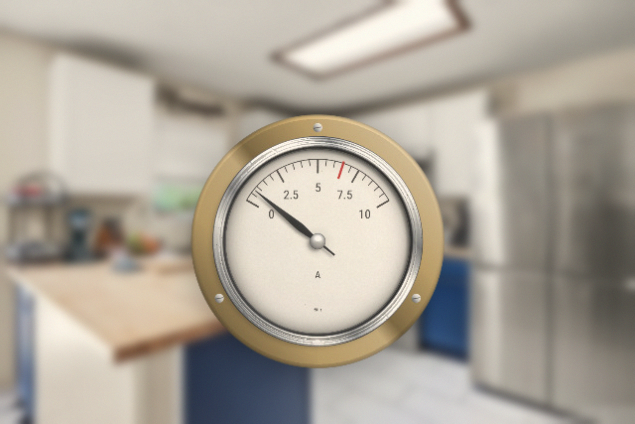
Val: 0.75 A
